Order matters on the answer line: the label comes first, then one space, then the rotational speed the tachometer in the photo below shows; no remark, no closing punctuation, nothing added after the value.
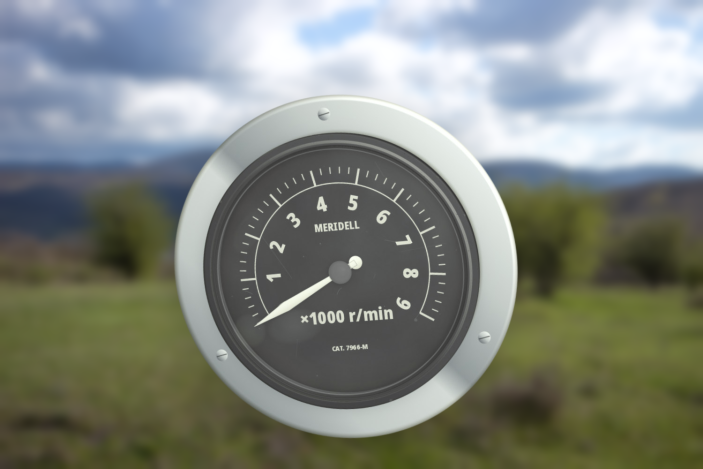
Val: 0 rpm
